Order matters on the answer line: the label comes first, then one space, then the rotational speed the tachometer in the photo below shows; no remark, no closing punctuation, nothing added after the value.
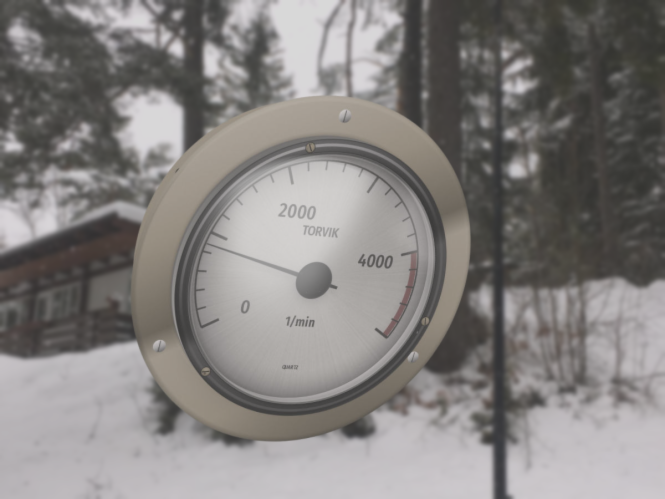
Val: 900 rpm
